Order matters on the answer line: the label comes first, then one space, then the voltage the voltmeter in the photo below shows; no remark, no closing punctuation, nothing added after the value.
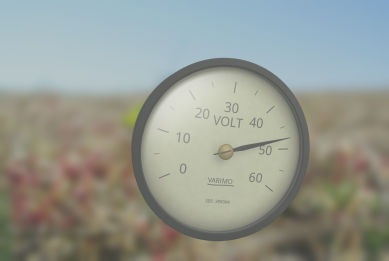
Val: 47.5 V
